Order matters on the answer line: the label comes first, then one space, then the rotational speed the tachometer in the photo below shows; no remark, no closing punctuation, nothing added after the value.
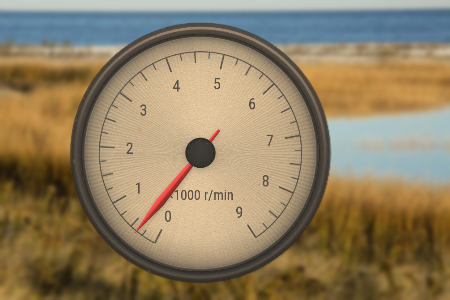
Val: 375 rpm
